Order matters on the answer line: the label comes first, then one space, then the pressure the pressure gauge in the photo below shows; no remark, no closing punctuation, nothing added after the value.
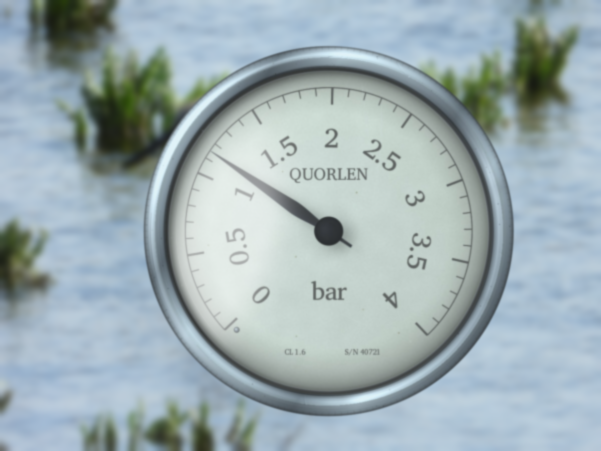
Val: 1.15 bar
